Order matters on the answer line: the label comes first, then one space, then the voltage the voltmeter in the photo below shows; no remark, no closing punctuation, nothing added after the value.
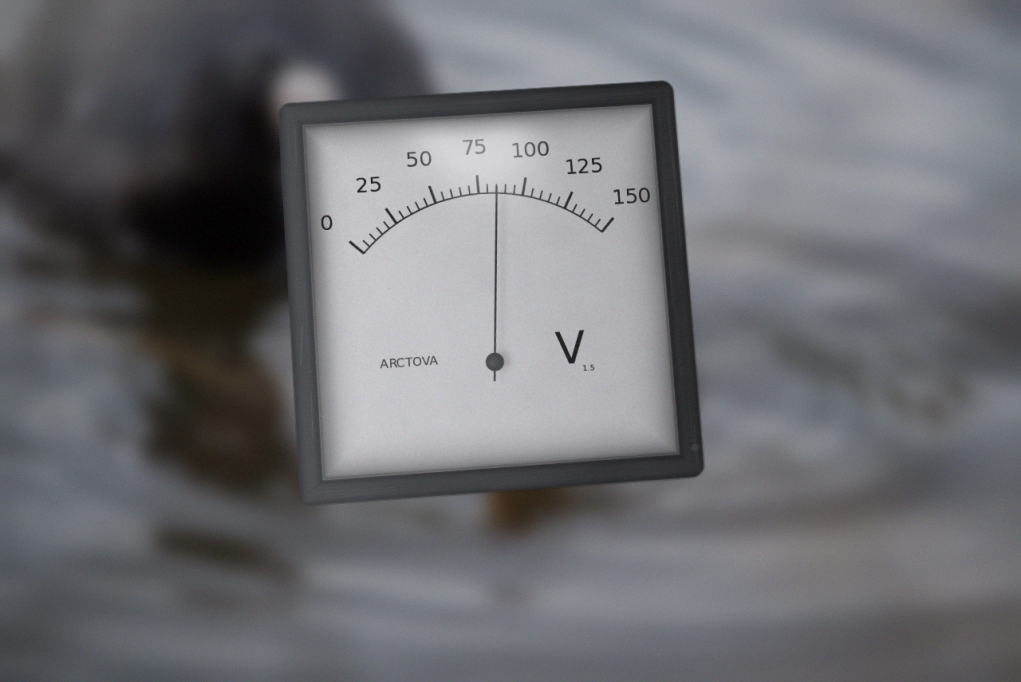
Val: 85 V
